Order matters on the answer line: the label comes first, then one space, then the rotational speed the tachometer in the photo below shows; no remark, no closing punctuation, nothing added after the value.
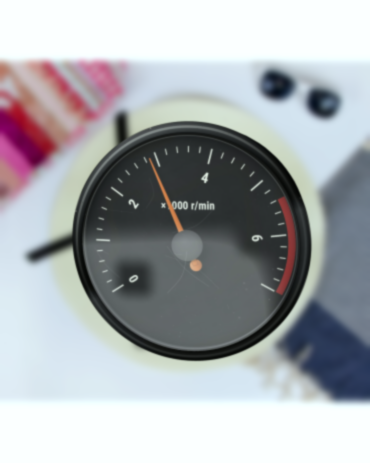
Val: 2900 rpm
